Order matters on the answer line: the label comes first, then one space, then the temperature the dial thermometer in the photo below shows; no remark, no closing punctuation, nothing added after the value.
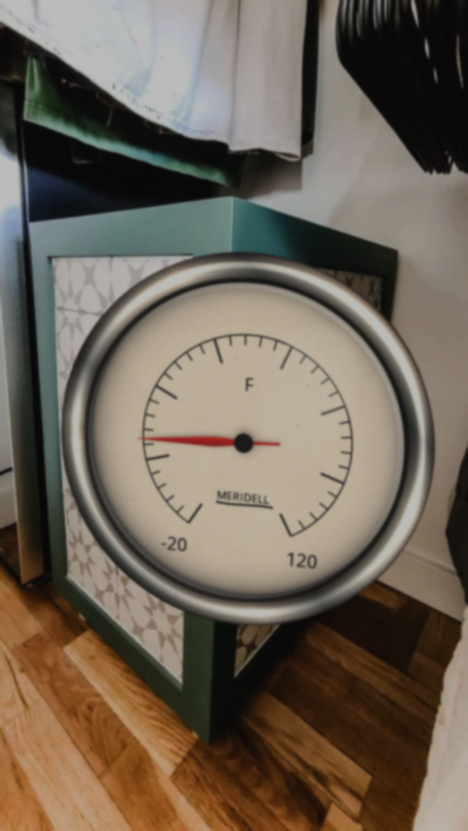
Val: 6 °F
